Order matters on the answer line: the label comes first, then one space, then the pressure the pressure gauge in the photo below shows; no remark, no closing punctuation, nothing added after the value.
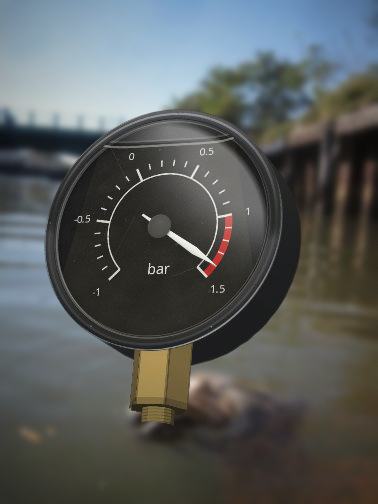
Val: 1.4 bar
